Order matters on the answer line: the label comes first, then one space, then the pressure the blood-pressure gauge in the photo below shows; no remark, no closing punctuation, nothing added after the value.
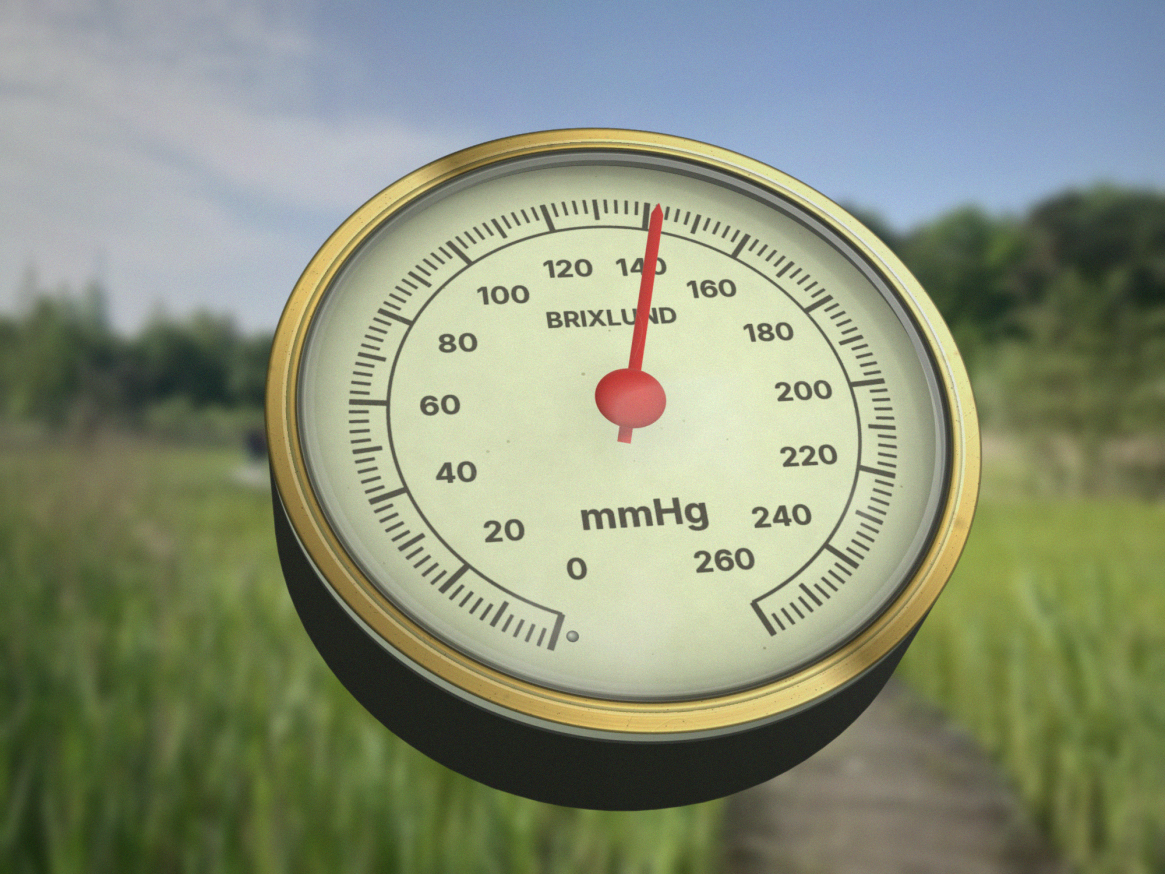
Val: 142 mmHg
